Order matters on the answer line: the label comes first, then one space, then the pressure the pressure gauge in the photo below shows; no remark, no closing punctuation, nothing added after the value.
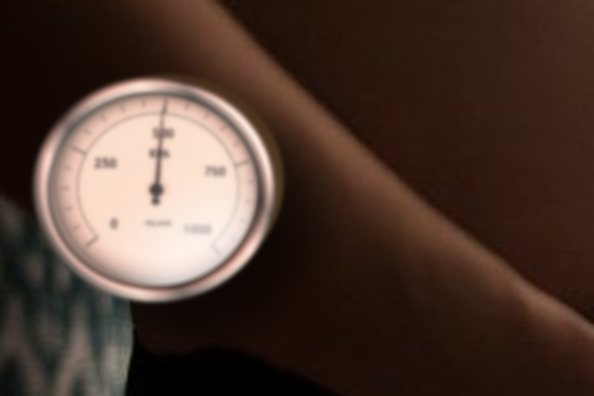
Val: 500 kPa
